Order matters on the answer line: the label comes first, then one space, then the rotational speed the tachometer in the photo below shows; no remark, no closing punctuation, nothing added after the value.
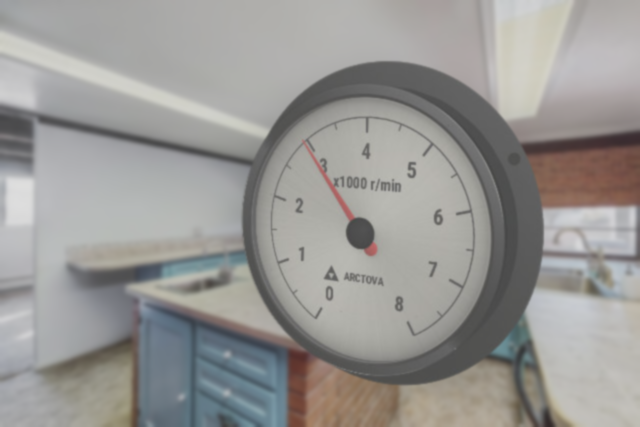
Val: 3000 rpm
